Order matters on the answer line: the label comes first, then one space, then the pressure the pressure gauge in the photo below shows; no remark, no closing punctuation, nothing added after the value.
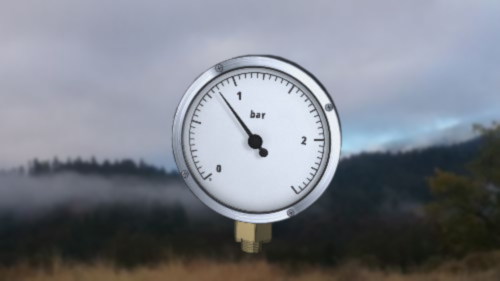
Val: 0.85 bar
